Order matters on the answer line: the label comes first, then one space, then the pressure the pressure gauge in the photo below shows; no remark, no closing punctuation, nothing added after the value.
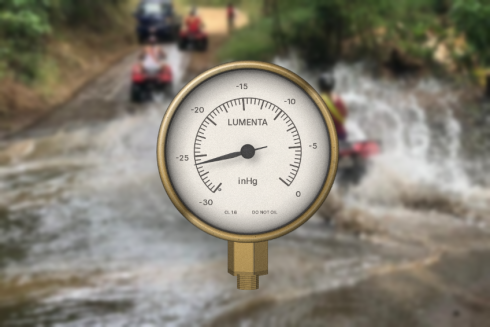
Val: -26 inHg
